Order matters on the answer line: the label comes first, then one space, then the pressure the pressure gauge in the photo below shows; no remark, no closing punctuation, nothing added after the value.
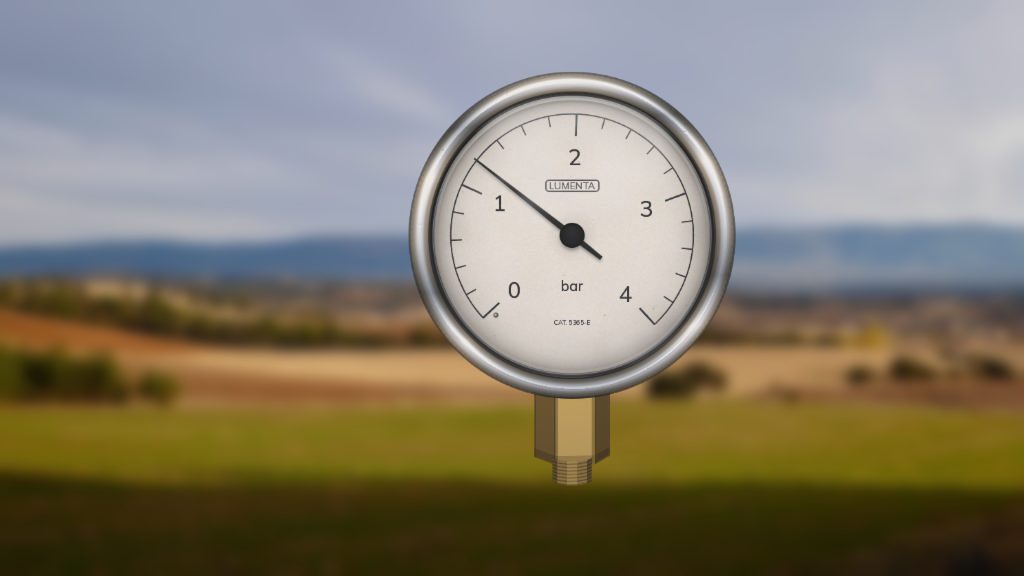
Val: 1.2 bar
